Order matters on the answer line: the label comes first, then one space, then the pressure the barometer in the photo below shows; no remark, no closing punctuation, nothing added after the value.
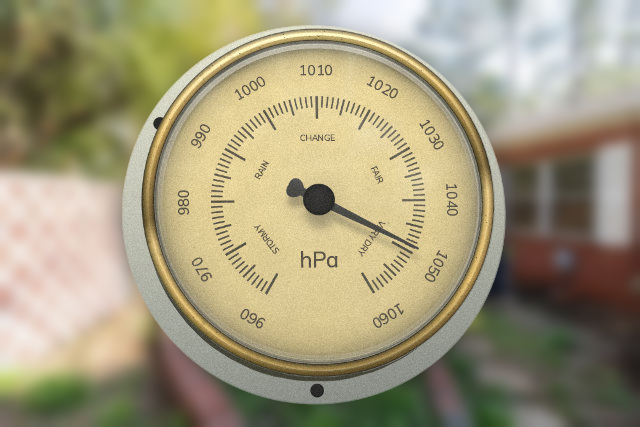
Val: 1049 hPa
